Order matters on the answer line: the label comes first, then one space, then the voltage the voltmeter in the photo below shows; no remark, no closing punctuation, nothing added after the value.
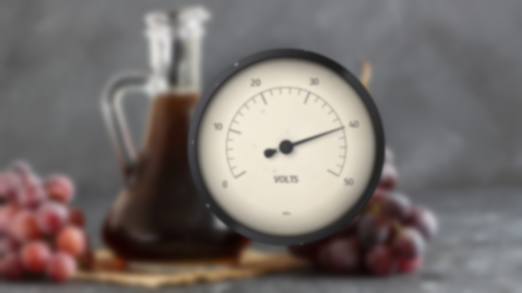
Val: 40 V
